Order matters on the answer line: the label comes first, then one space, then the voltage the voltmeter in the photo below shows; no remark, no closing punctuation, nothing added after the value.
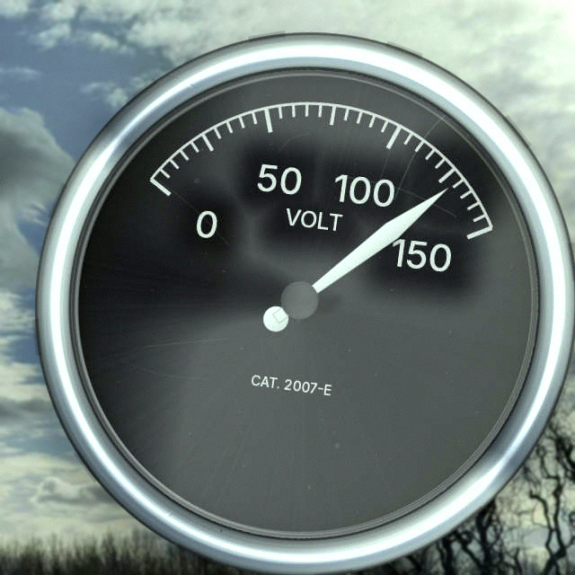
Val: 130 V
